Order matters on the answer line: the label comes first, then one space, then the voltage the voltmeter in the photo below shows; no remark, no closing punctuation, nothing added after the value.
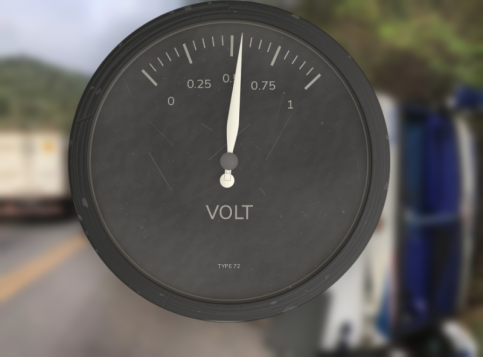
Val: 0.55 V
